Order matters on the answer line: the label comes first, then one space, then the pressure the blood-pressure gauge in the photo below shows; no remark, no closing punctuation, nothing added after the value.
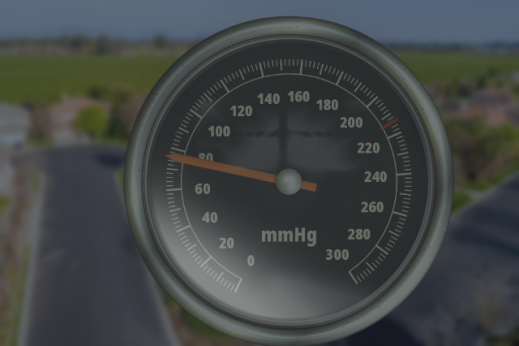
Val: 76 mmHg
